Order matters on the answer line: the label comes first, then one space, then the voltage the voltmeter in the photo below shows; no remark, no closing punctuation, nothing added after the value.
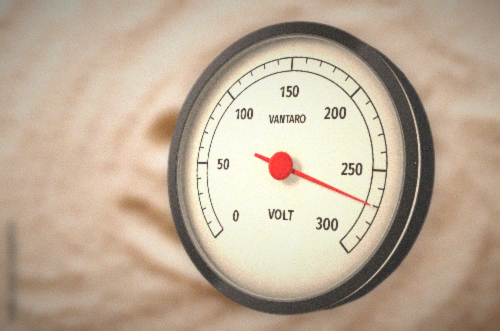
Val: 270 V
